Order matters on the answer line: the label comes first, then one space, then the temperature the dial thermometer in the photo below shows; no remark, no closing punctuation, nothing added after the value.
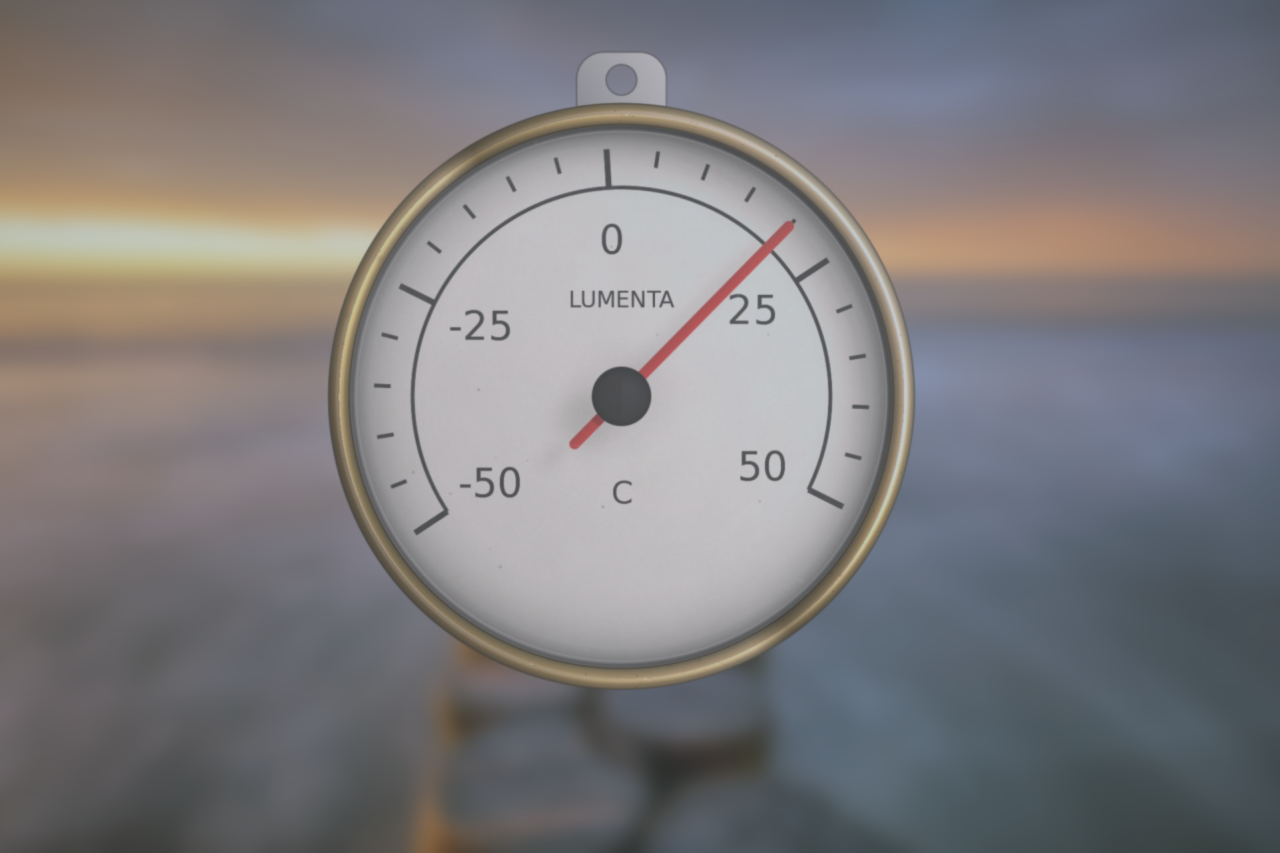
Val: 20 °C
